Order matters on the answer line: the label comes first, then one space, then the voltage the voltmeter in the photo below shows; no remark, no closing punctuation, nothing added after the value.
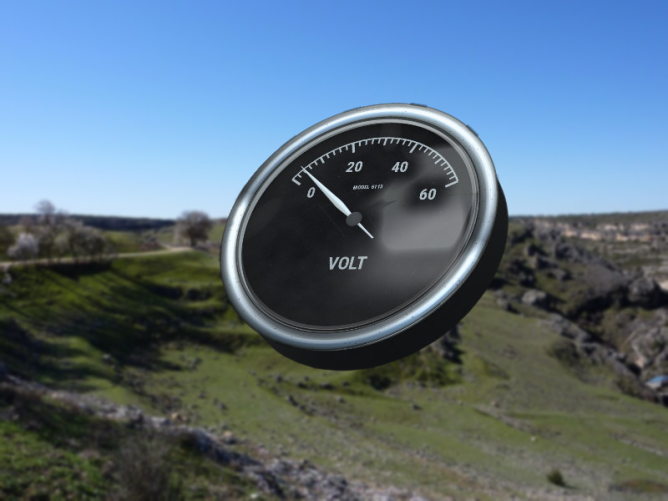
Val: 4 V
